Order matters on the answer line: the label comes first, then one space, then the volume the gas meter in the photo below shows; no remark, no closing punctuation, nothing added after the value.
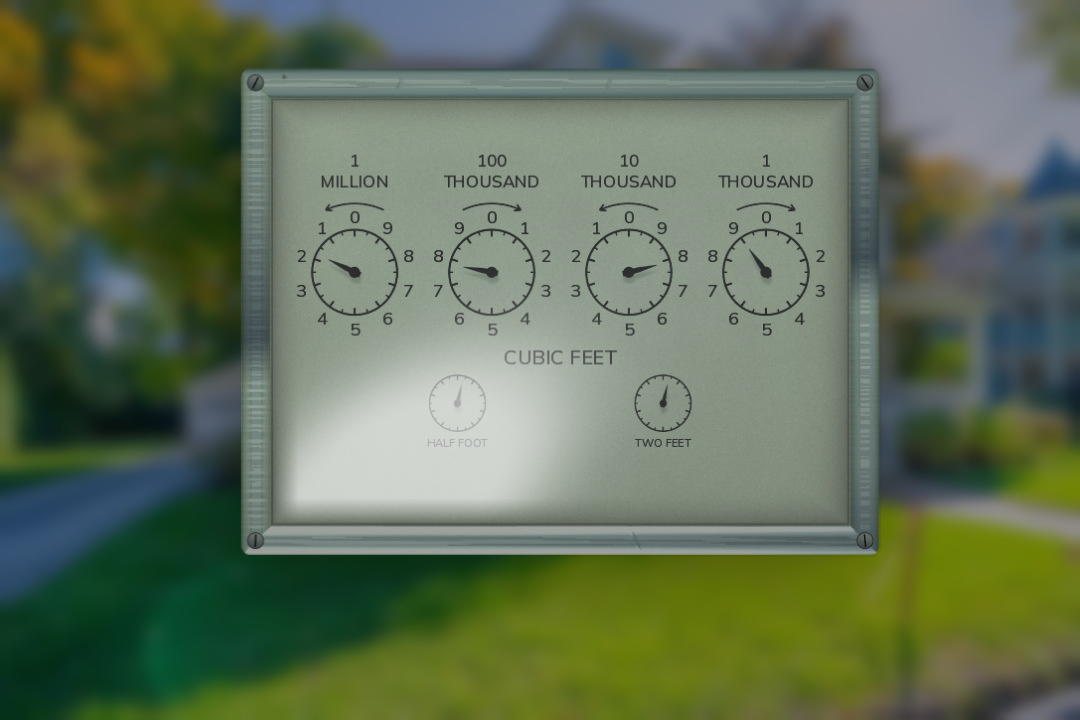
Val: 177900 ft³
